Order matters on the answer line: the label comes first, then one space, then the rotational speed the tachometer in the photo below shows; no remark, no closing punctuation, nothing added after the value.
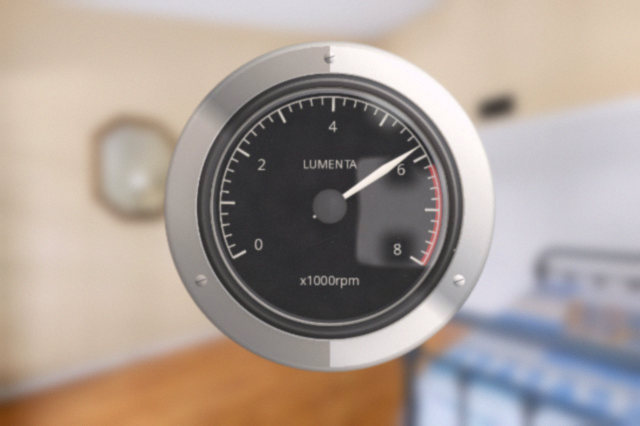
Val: 5800 rpm
